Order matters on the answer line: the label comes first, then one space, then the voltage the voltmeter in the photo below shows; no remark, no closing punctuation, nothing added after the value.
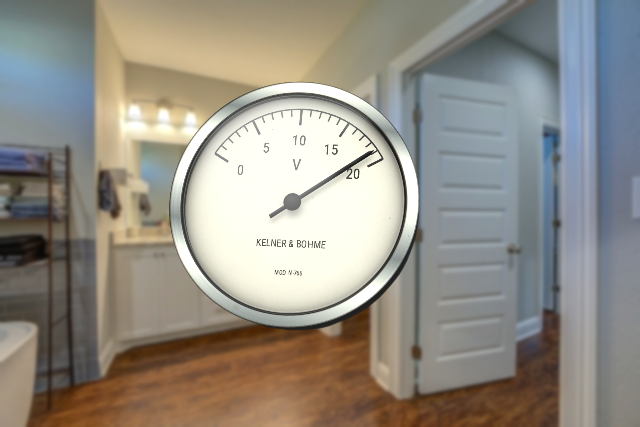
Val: 19 V
